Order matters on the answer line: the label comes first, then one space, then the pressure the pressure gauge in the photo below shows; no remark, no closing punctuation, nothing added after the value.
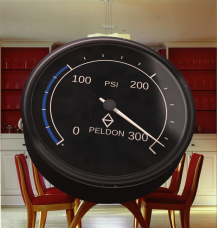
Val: 290 psi
